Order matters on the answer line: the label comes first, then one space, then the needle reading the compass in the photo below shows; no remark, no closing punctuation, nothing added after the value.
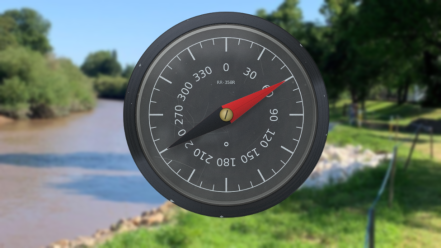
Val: 60 °
